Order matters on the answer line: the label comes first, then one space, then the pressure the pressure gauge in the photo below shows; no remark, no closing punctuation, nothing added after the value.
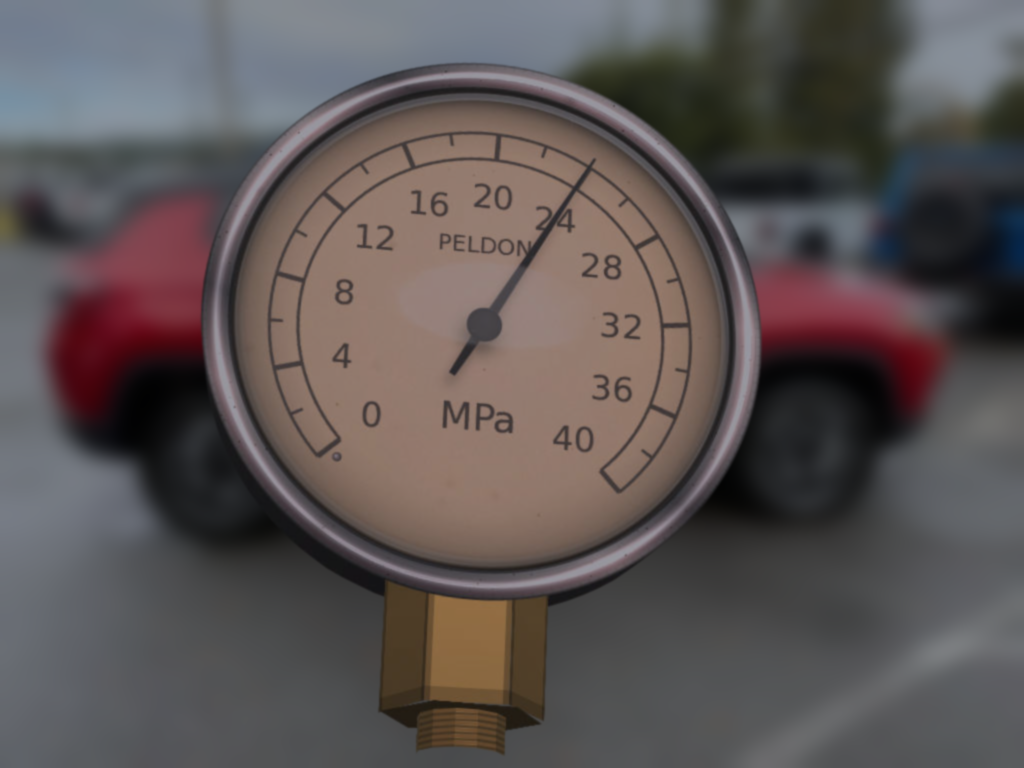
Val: 24 MPa
